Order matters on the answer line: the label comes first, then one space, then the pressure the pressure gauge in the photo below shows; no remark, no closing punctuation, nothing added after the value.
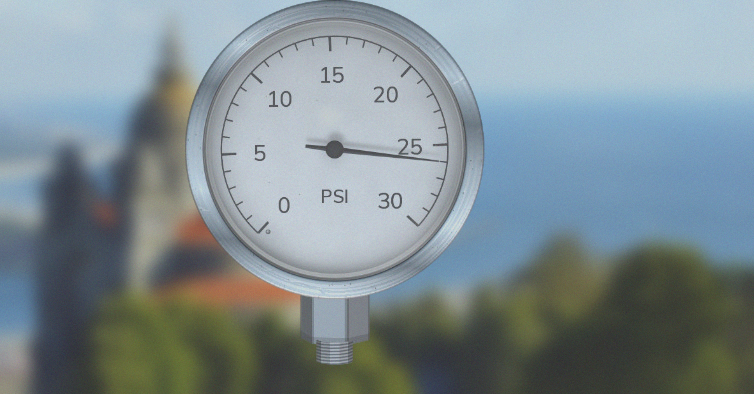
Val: 26 psi
